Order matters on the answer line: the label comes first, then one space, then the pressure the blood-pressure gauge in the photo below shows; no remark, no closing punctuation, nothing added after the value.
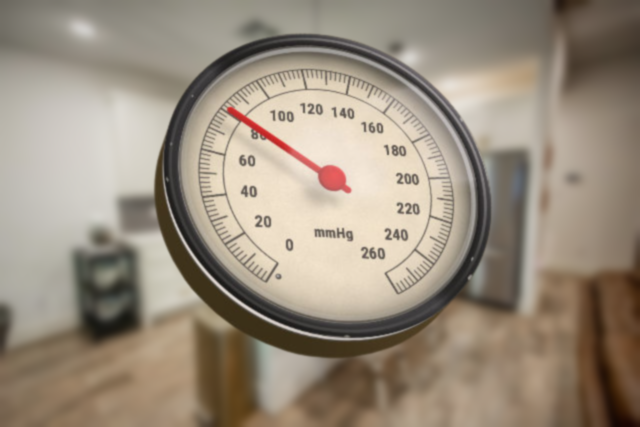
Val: 80 mmHg
